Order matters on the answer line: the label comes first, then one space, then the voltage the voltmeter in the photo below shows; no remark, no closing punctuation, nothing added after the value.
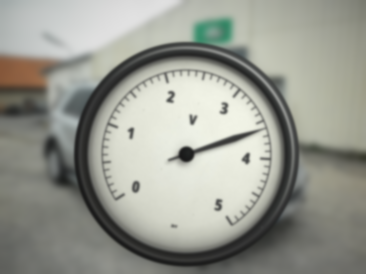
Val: 3.6 V
